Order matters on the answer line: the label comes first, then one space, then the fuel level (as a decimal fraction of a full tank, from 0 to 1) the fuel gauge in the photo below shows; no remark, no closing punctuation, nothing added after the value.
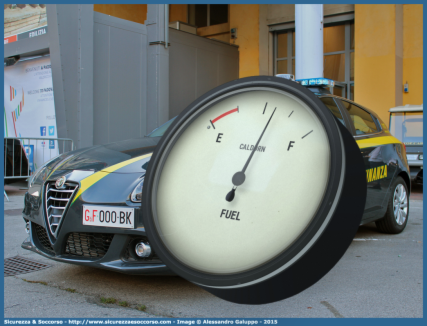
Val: 0.625
